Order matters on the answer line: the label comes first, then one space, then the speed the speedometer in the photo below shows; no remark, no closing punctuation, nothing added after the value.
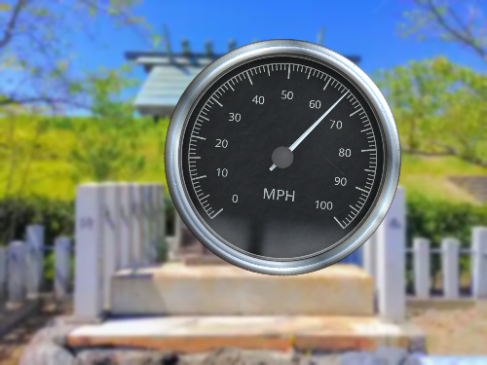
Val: 65 mph
